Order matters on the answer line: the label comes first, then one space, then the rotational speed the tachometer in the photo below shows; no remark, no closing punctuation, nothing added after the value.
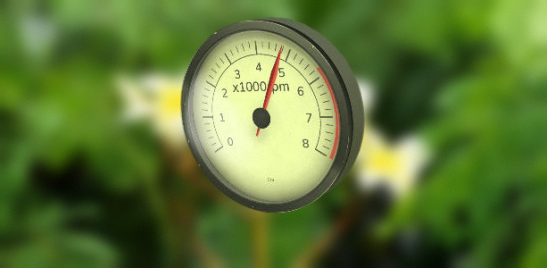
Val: 4800 rpm
